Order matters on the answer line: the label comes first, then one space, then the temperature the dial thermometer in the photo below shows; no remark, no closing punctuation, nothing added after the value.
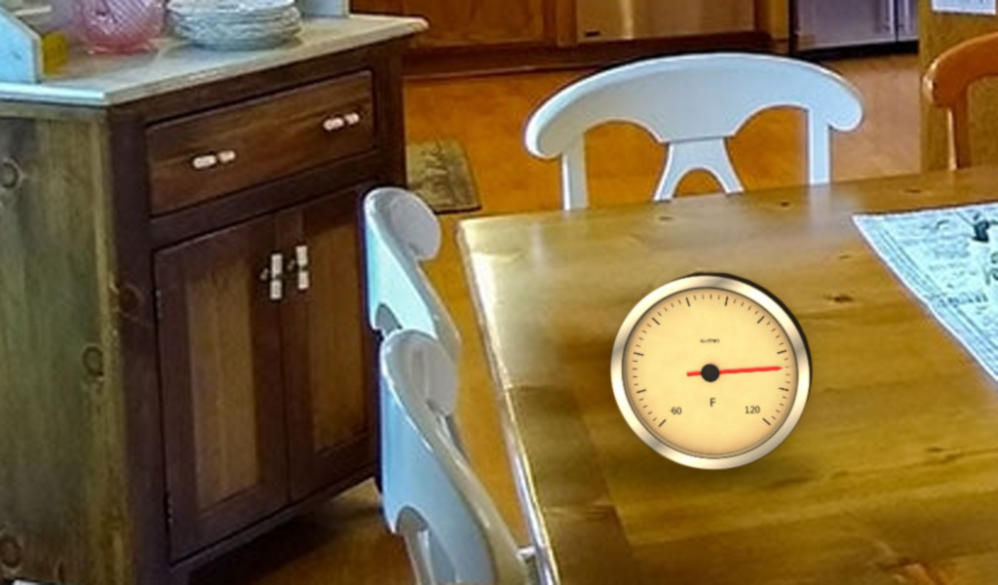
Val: 88 °F
